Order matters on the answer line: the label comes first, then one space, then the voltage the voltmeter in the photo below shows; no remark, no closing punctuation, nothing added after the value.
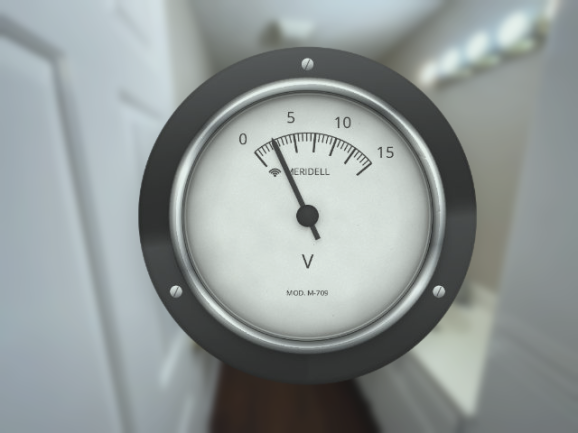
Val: 2.5 V
